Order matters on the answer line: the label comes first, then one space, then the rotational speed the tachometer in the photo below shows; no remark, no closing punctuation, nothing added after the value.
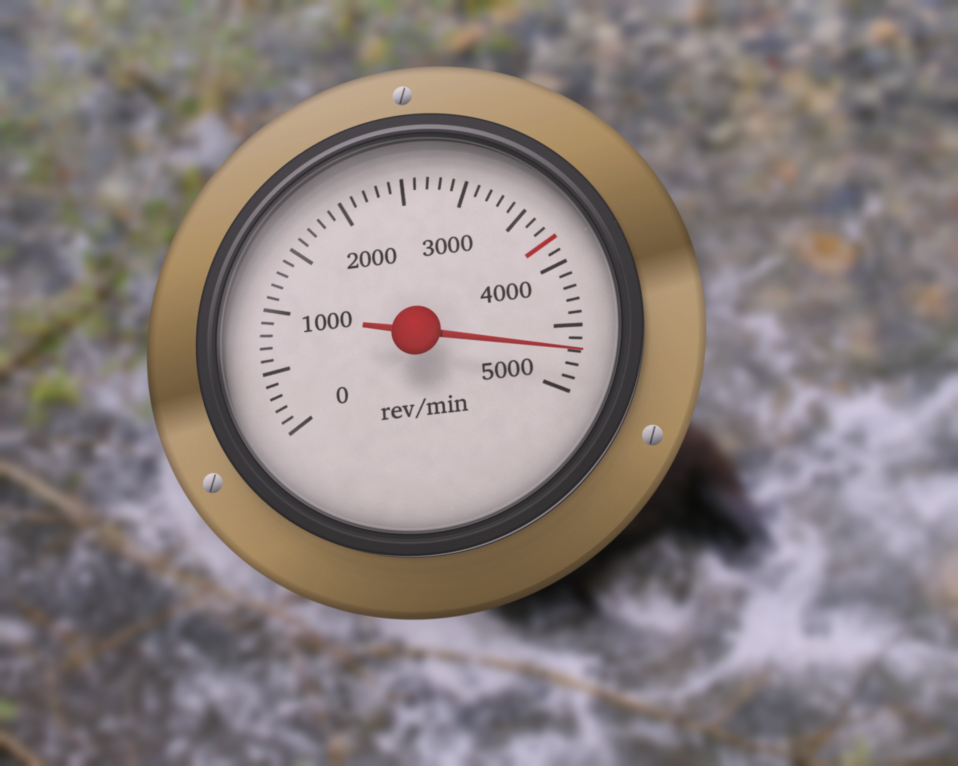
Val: 4700 rpm
